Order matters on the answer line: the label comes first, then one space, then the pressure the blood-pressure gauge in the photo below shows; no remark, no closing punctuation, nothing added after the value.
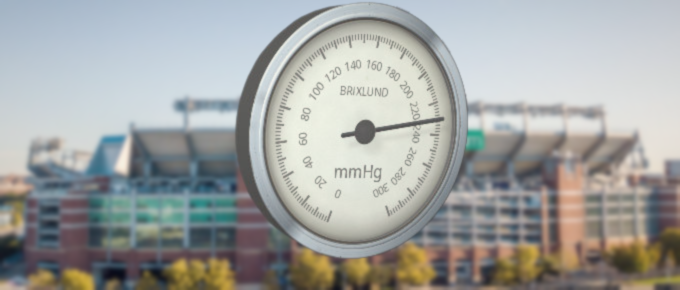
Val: 230 mmHg
